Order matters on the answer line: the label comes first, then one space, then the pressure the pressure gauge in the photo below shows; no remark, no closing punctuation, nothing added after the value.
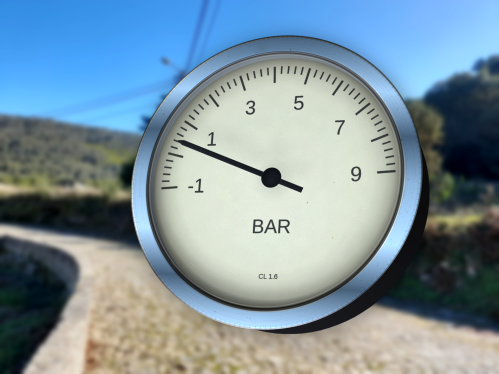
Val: 0.4 bar
